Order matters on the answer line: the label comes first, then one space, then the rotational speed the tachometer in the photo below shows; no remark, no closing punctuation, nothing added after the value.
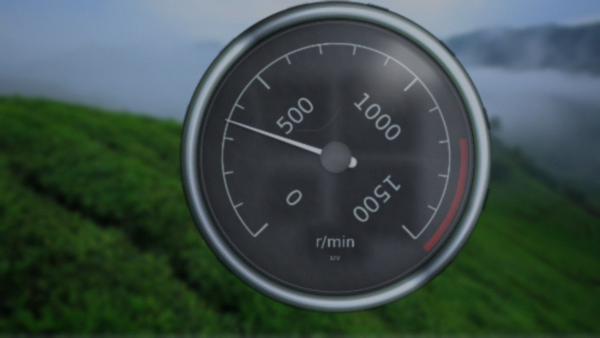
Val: 350 rpm
